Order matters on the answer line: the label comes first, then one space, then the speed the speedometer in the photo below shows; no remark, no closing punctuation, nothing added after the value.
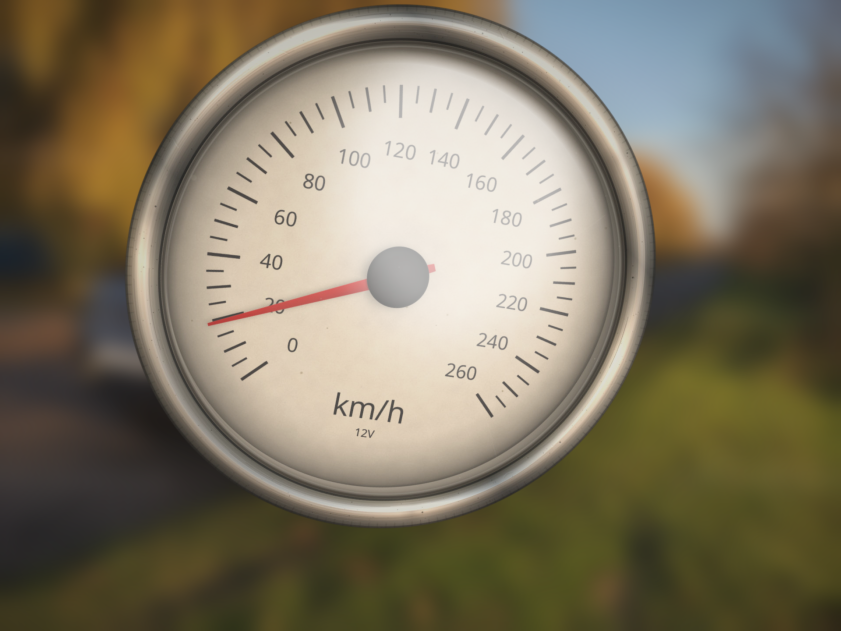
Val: 20 km/h
